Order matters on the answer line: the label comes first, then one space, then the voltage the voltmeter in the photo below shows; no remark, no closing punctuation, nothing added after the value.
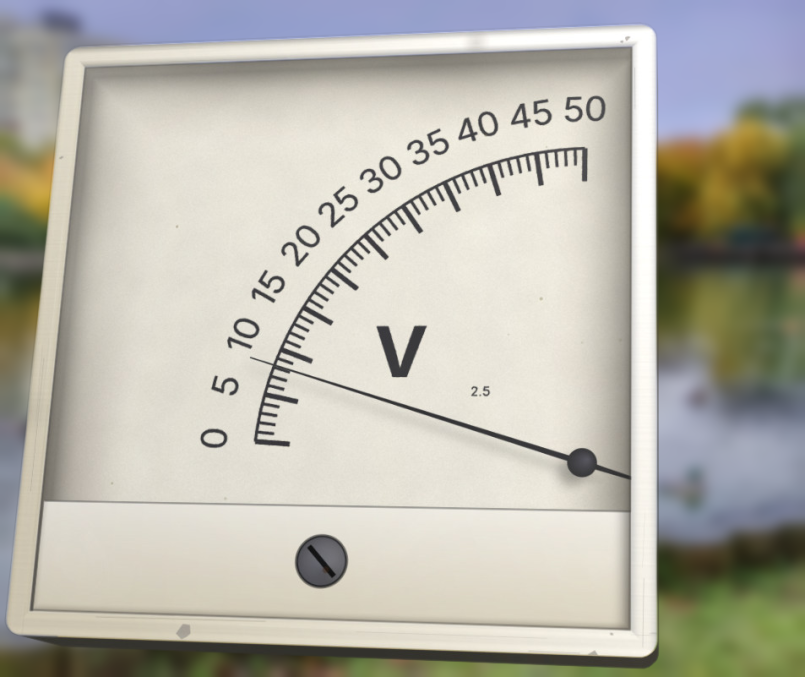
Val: 8 V
